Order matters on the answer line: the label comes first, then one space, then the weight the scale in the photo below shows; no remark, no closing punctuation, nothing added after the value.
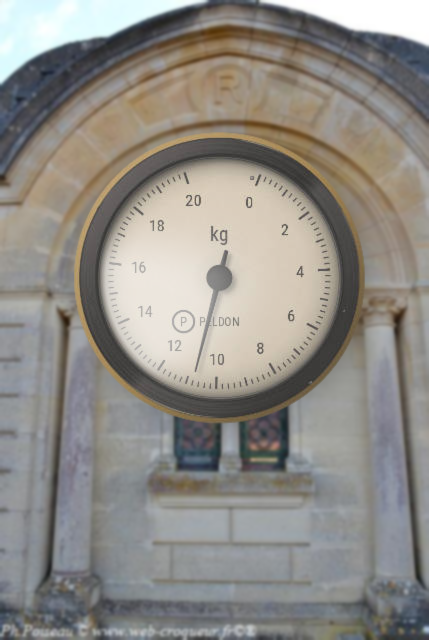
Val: 10.8 kg
